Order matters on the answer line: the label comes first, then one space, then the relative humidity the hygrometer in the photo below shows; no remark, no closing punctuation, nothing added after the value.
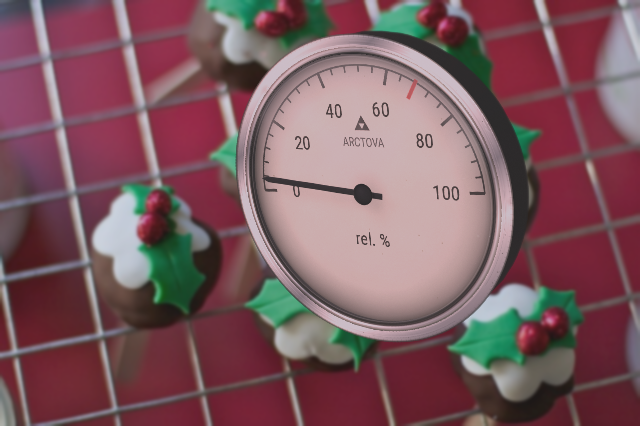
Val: 4 %
